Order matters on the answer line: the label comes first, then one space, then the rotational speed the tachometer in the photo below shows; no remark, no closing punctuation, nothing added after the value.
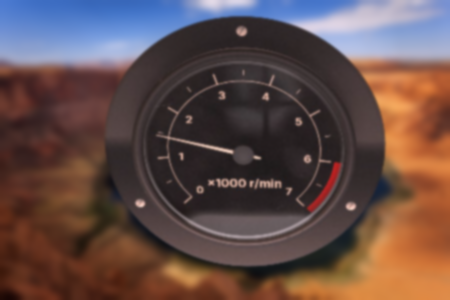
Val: 1500 rpm
